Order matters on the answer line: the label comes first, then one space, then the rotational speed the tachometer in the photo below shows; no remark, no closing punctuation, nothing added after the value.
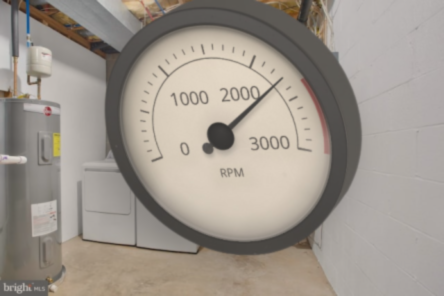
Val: 2300 rpm
